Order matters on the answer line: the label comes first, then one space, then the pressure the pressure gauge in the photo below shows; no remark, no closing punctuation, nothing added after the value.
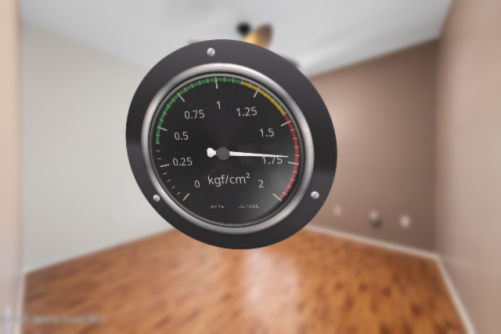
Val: 1.7 kg/cm²
